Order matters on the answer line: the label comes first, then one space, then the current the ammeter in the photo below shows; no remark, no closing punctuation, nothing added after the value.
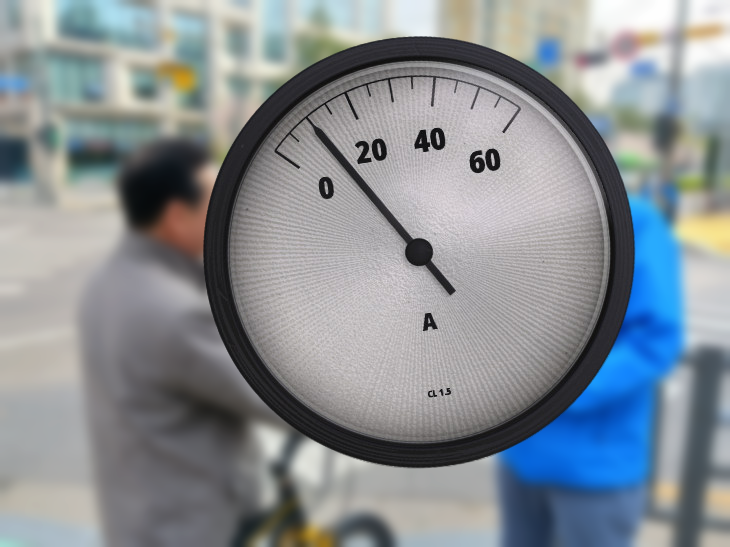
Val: 10 A
